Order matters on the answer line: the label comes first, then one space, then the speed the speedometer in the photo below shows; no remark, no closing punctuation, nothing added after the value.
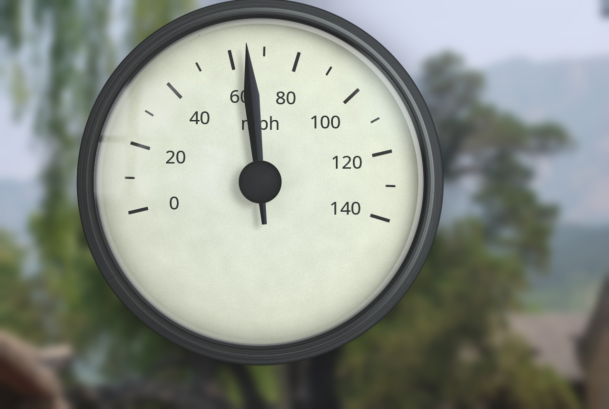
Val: 65 mph
